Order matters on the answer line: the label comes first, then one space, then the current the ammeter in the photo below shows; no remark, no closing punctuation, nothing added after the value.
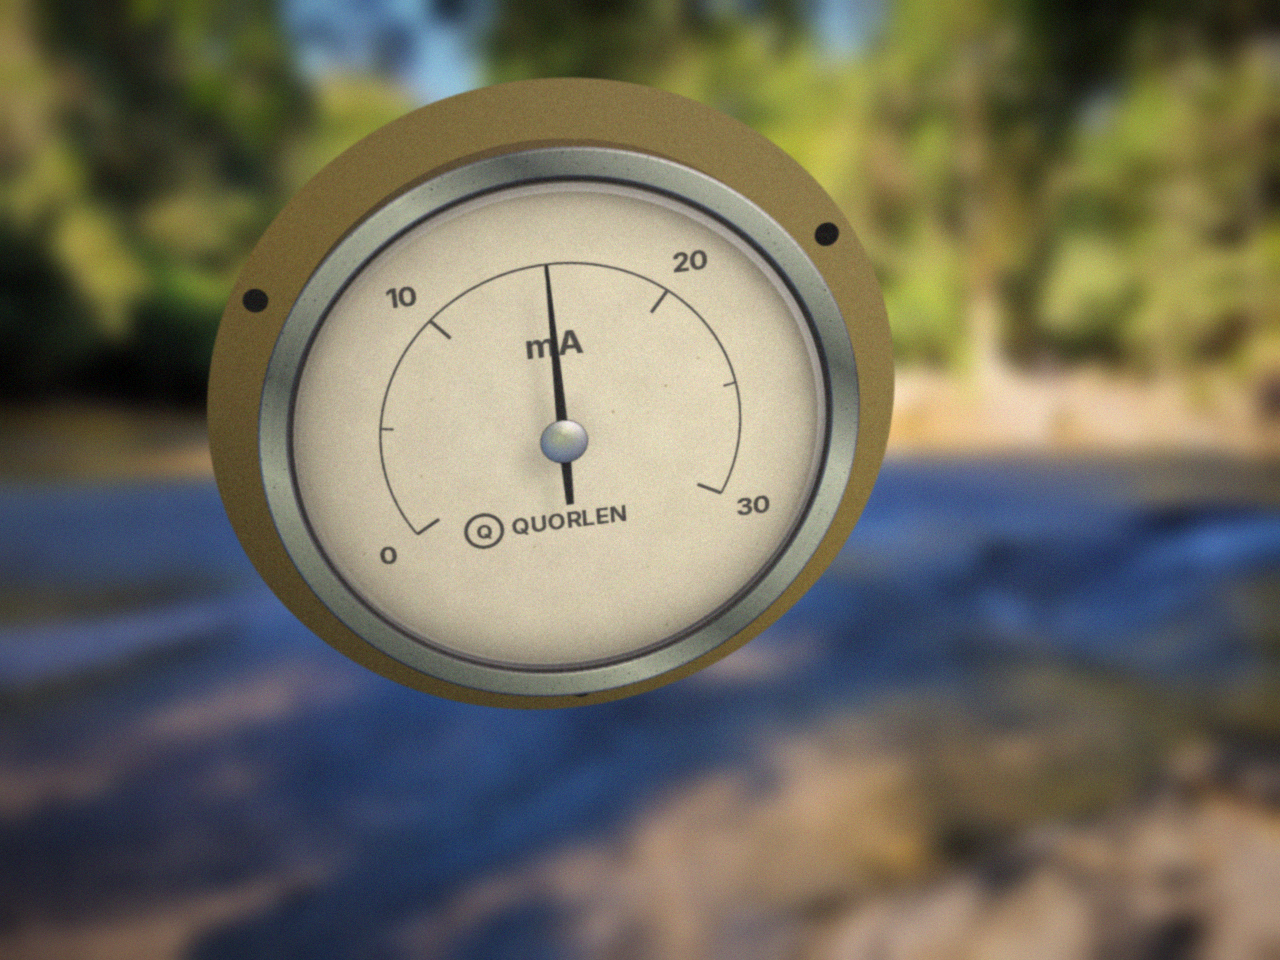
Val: 15 mA
